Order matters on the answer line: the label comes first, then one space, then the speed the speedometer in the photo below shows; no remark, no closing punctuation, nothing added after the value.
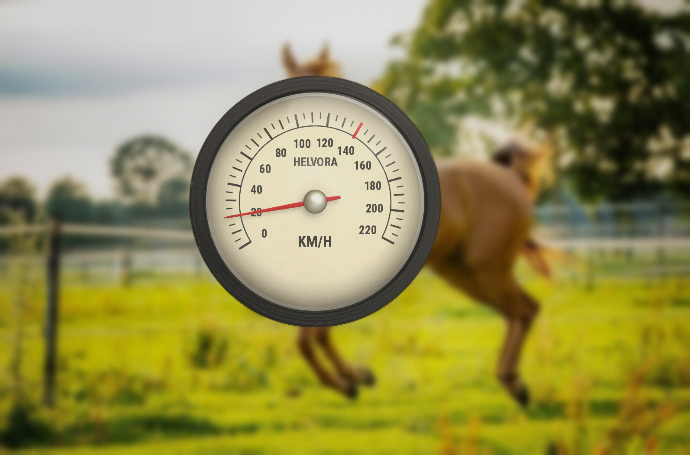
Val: 20 km/h
